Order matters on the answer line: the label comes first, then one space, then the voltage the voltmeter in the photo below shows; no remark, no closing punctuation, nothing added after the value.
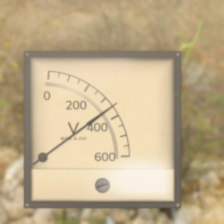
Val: 350 V
